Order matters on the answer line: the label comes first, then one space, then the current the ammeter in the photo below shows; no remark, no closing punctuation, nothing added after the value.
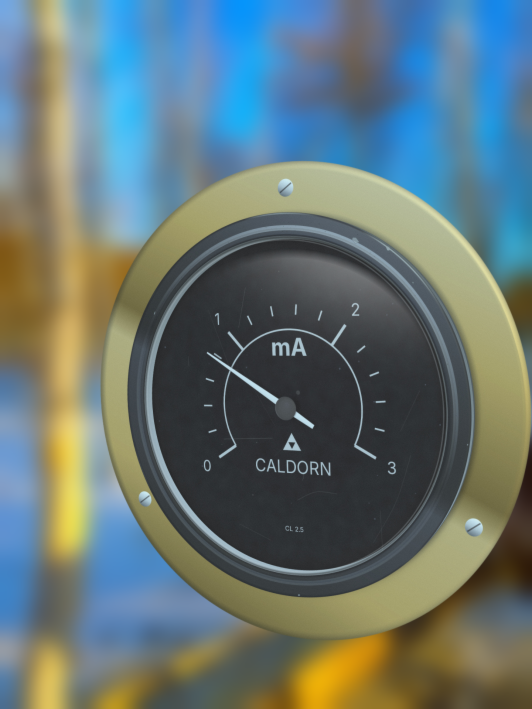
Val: 0.8 mA
